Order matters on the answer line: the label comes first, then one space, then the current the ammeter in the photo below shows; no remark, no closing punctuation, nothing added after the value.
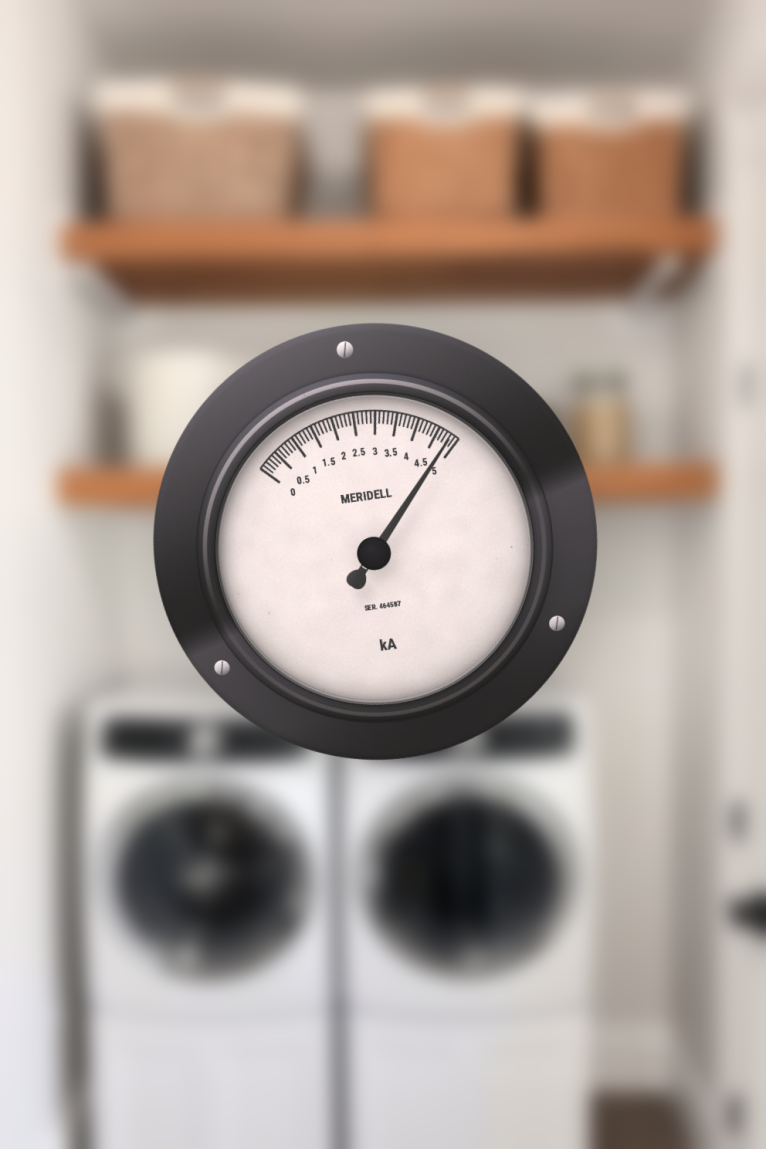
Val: 4.8 kA
